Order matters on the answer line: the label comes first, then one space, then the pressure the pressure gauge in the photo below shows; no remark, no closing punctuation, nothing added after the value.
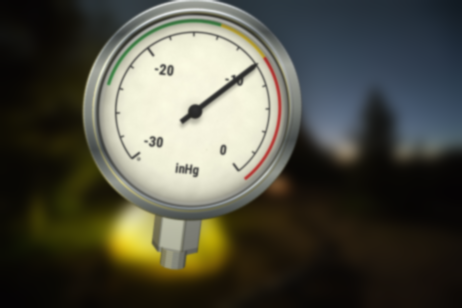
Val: -10 inHg
